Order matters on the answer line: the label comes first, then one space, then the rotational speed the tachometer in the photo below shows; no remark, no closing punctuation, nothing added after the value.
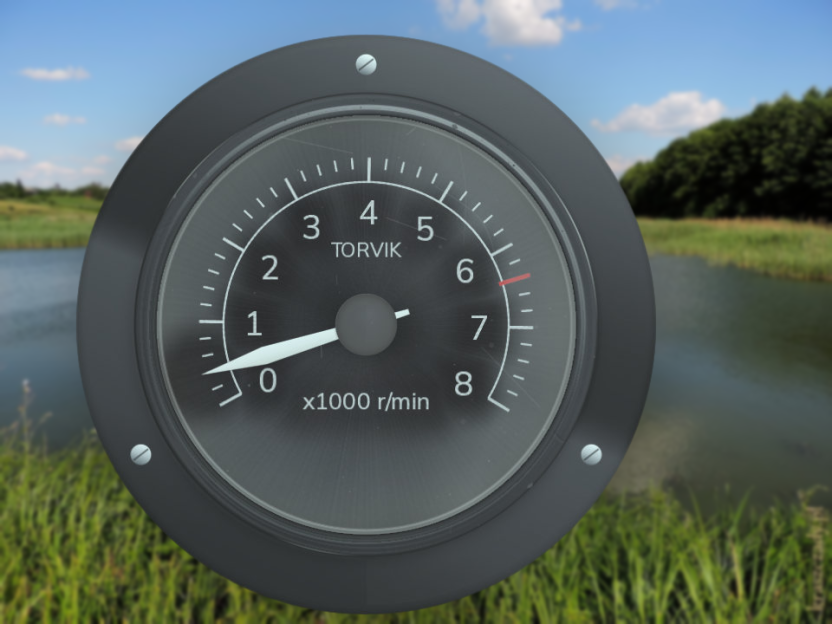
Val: 400 rpm
